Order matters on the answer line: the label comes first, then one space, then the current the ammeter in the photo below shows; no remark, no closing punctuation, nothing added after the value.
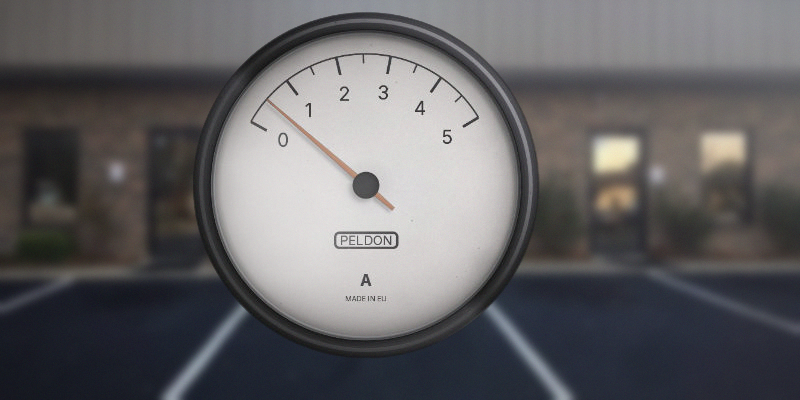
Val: 0.5 A
